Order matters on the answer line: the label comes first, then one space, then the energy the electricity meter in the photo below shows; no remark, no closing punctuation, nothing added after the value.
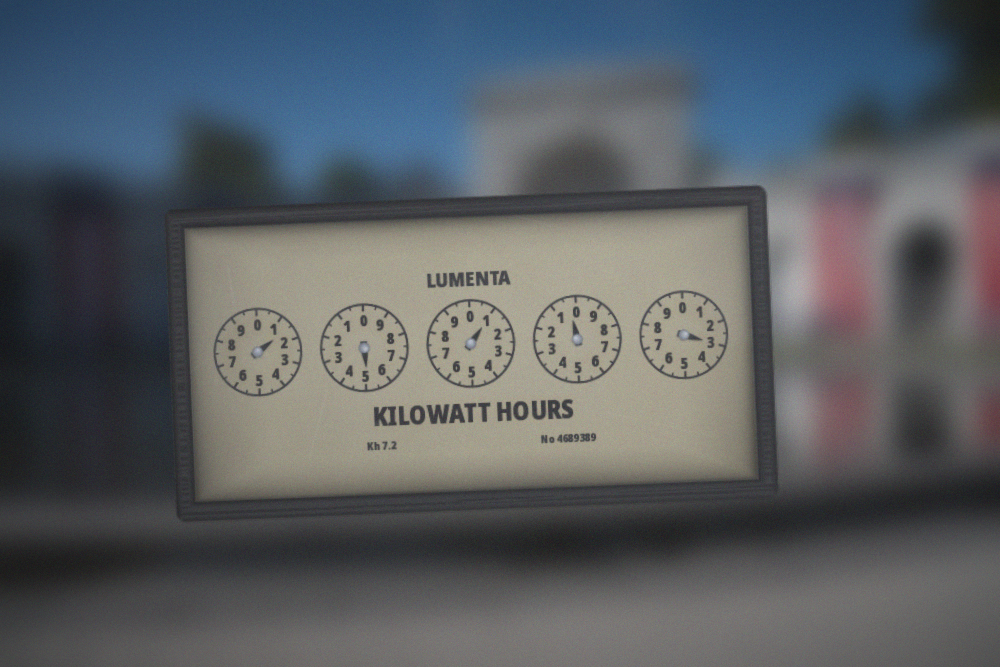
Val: 15103 kWh
